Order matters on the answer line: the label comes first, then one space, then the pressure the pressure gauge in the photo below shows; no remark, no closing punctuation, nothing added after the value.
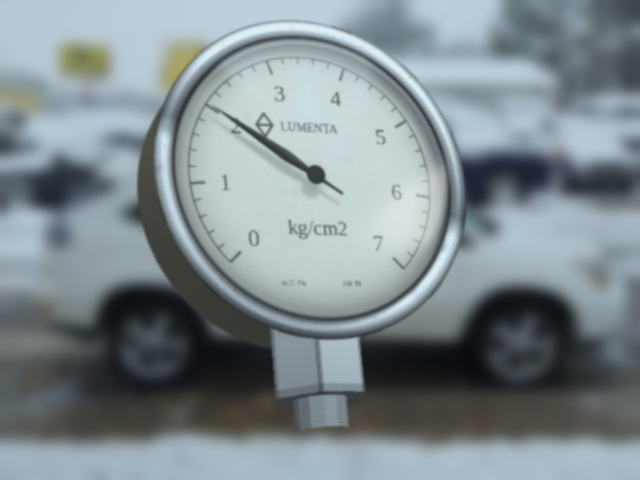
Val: 2 kg/cm²
